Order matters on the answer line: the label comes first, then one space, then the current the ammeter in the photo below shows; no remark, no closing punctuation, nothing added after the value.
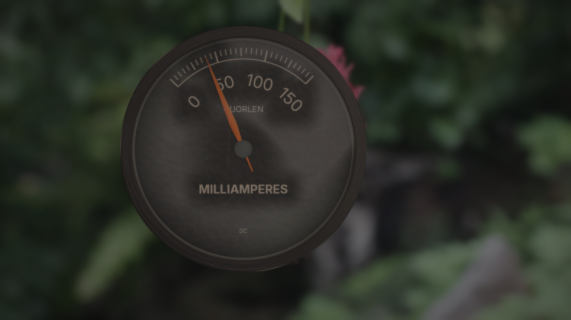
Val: 40 mA
